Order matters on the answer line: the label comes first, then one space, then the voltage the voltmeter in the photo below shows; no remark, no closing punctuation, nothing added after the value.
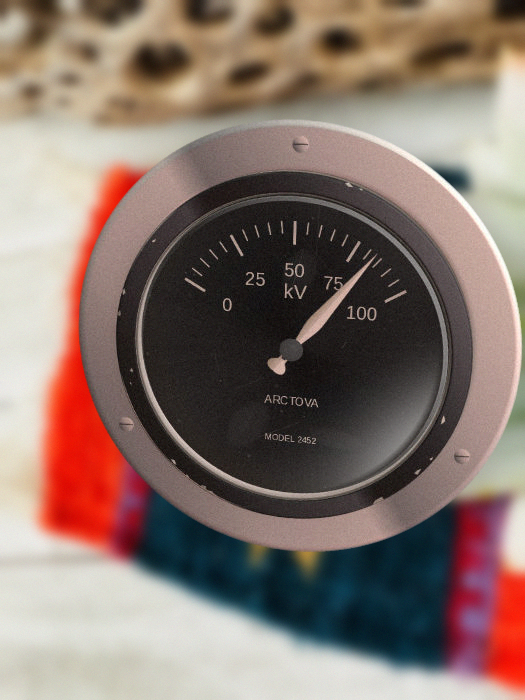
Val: 82.5 kV
